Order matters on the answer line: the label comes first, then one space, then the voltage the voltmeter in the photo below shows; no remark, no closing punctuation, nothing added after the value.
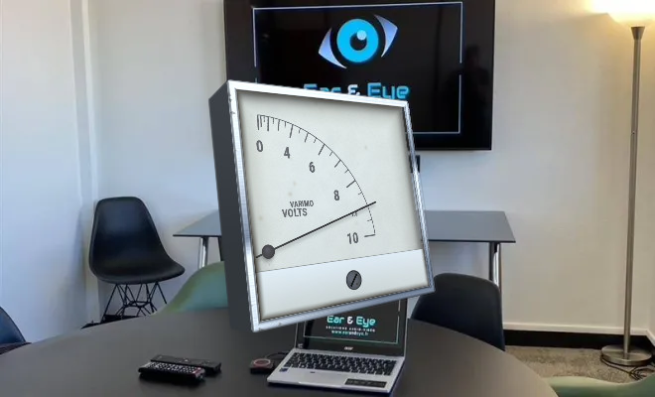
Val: 9 V
